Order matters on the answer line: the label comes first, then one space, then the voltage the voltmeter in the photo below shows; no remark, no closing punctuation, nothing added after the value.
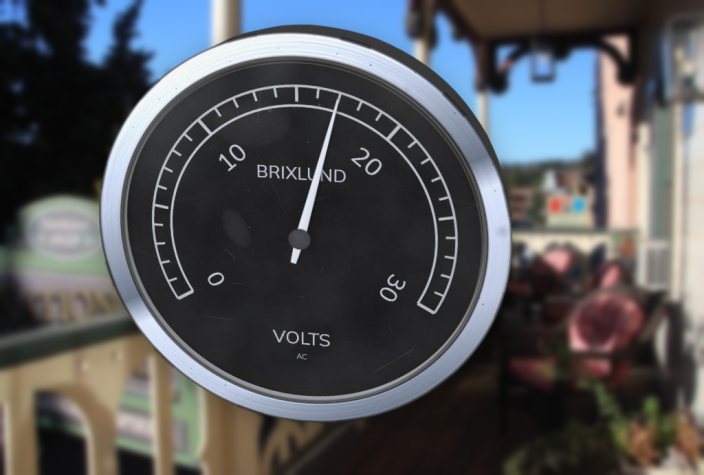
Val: 17 V
